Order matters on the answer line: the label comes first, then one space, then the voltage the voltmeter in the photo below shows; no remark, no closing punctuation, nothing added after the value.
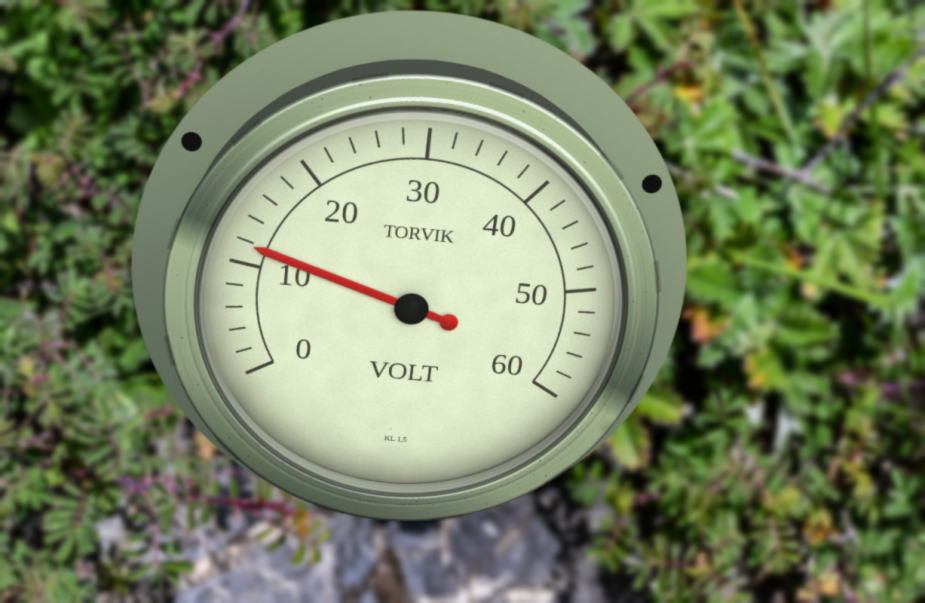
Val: 12 V
